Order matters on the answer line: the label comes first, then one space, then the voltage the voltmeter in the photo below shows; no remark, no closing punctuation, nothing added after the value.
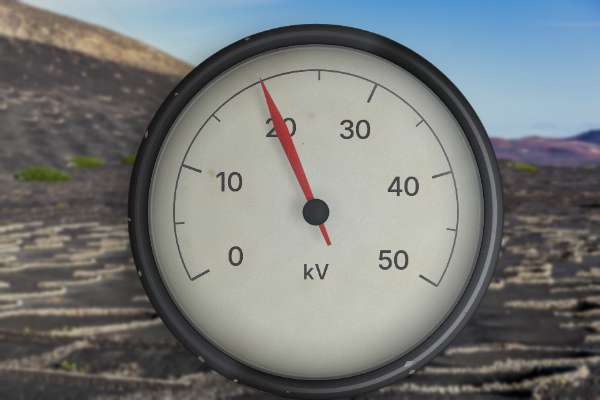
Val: 20 kV
